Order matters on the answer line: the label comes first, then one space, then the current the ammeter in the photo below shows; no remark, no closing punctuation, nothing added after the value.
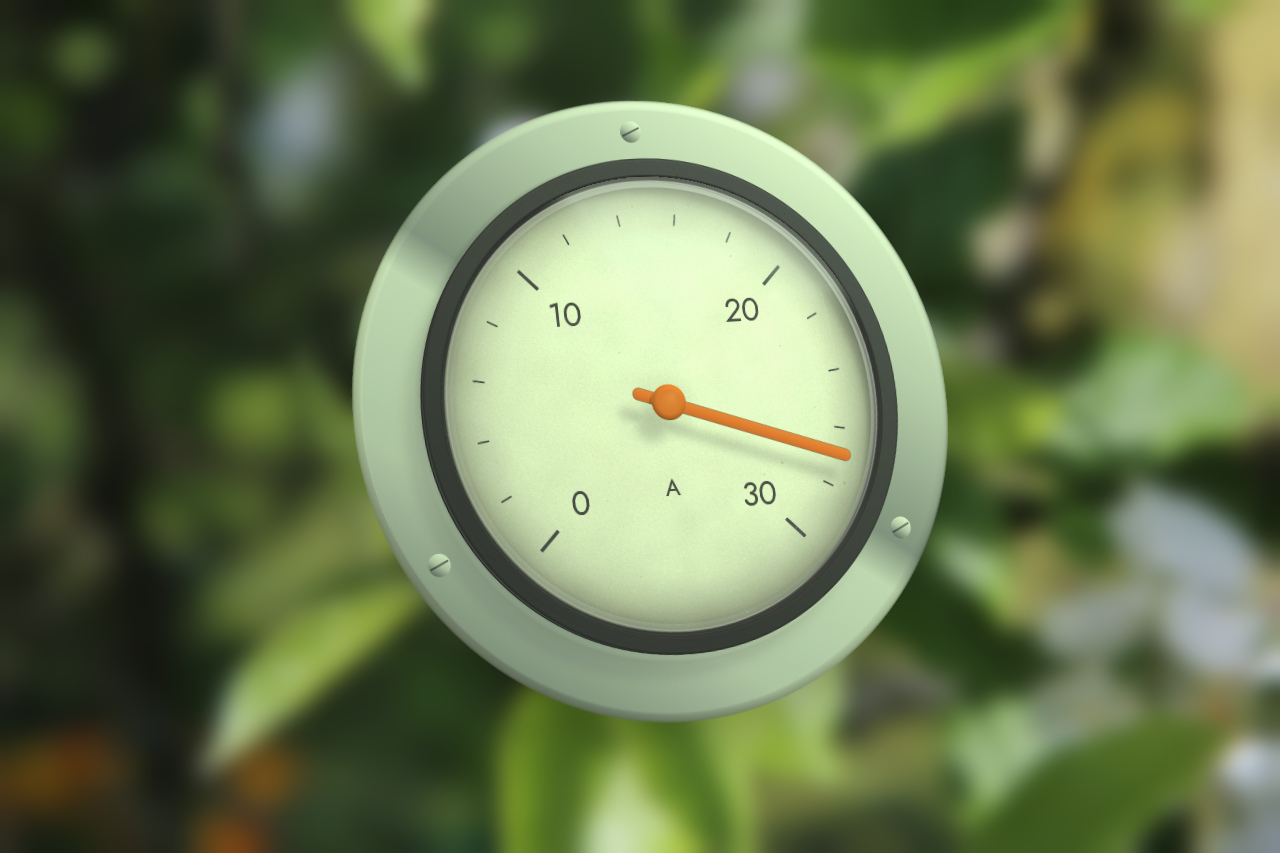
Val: 27 A
